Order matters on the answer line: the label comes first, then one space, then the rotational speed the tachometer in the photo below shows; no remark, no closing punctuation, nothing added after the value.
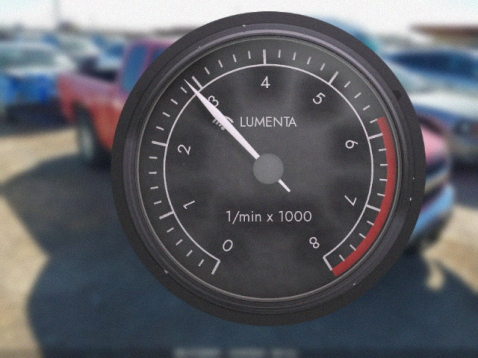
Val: 2900 rpm
